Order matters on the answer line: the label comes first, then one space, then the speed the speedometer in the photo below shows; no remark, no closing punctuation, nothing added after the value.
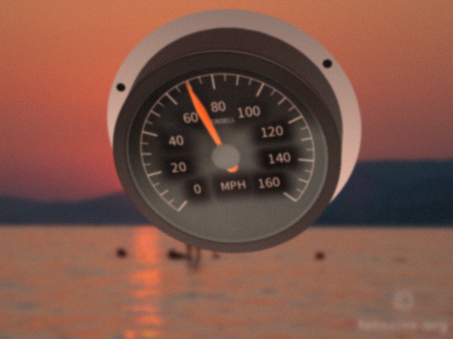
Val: 70 mph
